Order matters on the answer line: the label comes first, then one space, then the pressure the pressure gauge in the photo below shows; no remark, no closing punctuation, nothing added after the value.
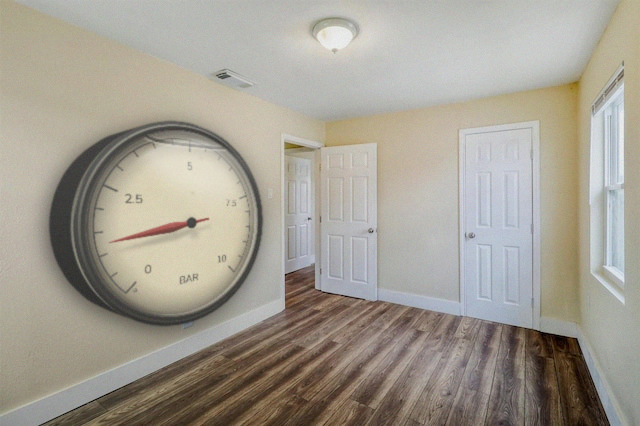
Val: 1.25 bar
